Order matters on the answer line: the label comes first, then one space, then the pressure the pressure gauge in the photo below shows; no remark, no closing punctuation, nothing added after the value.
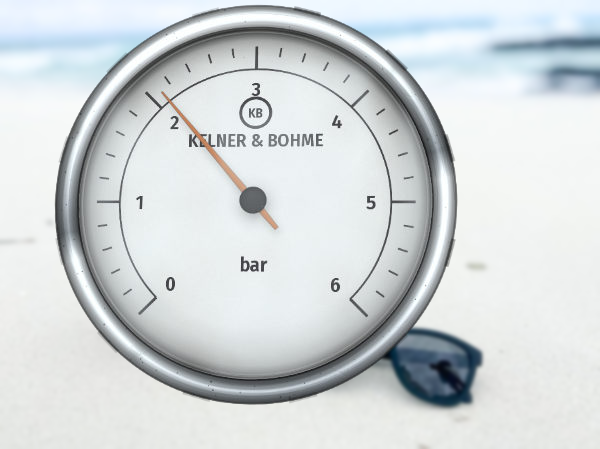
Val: 2.1 bar
